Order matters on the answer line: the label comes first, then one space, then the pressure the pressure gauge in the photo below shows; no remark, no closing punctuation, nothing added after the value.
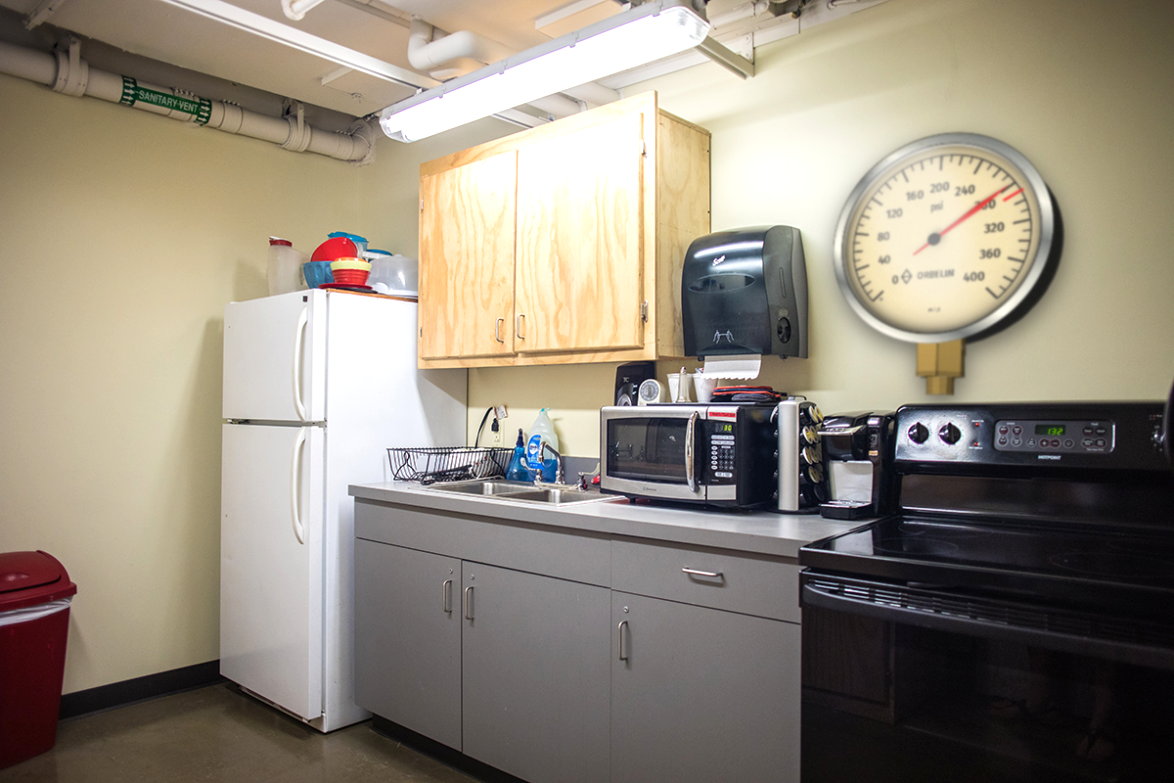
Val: 280 psi
